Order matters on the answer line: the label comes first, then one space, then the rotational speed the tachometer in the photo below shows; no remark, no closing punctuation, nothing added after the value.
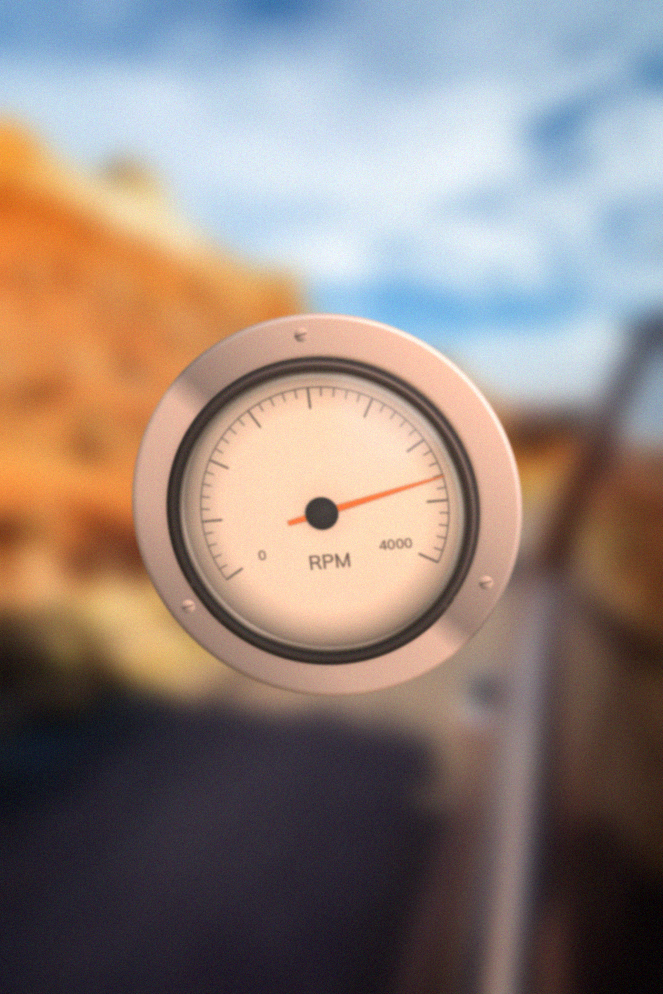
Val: 3300 rpm
